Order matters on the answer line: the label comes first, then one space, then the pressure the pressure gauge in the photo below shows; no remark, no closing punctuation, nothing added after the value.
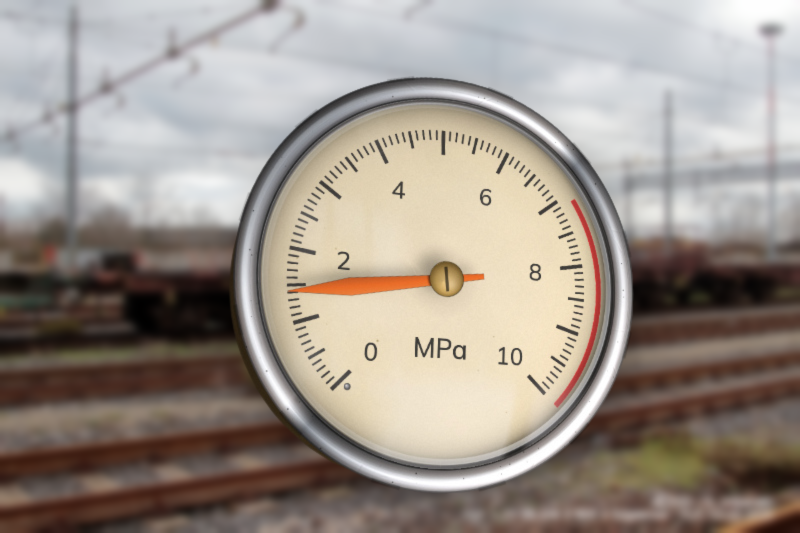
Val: 1.4 MPa
